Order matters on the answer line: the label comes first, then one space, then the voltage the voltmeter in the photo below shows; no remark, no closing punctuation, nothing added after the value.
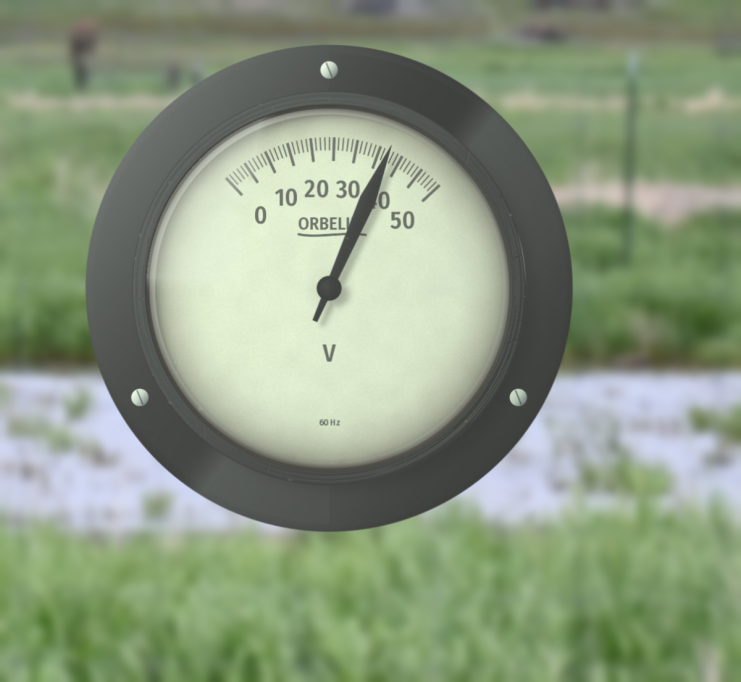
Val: 37 V
